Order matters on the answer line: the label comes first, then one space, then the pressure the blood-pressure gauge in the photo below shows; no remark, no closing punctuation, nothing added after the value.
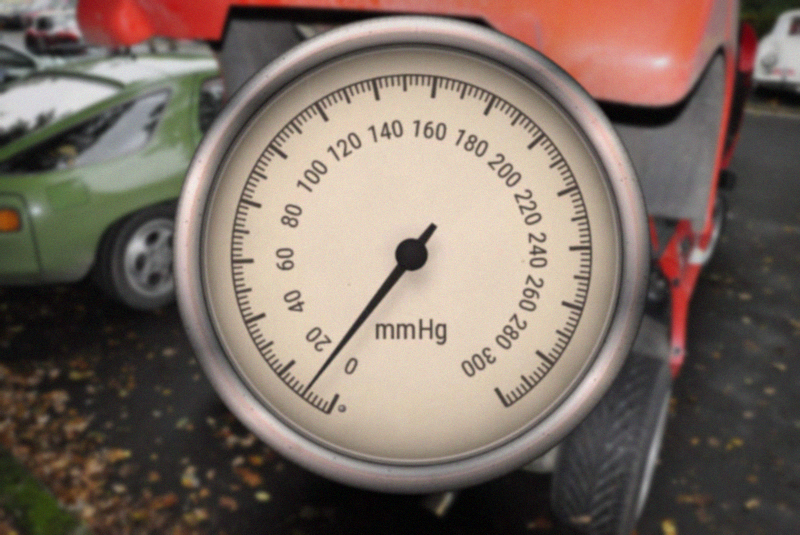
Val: 10 mmHg
